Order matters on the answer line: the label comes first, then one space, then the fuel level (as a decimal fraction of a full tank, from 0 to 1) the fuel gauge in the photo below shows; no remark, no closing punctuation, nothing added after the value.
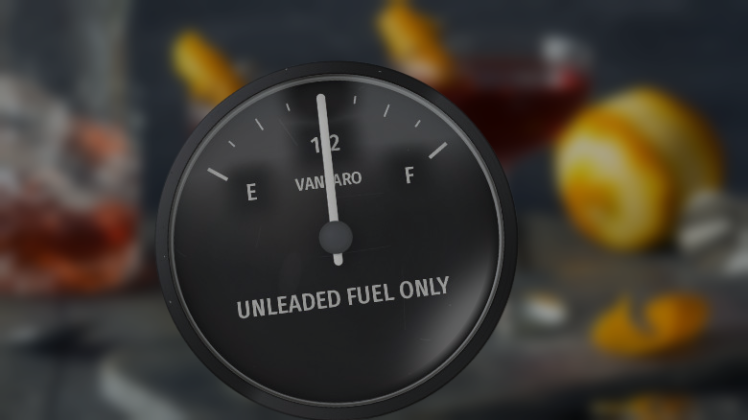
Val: 0.5
